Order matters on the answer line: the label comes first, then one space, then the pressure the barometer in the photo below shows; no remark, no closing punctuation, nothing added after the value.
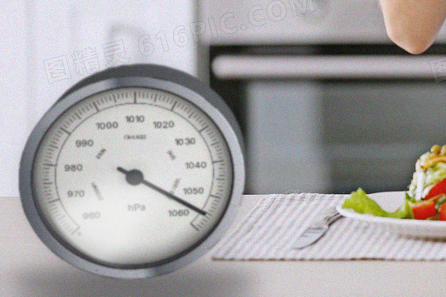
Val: 1055 hPa
